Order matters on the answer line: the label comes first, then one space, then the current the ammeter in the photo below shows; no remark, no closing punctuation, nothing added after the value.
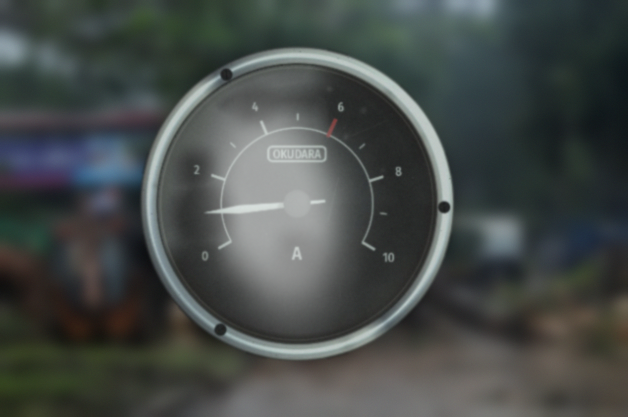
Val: 1 A
